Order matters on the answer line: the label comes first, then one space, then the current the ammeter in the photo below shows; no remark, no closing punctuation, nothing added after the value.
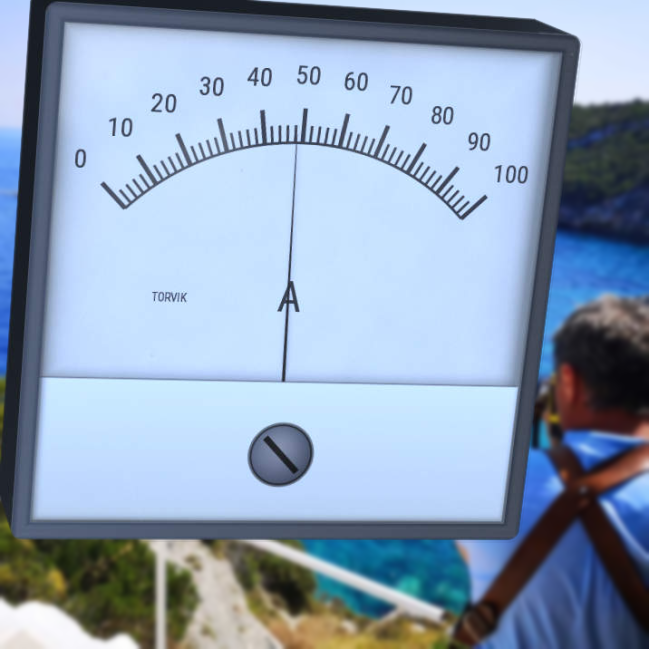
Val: 48 A
